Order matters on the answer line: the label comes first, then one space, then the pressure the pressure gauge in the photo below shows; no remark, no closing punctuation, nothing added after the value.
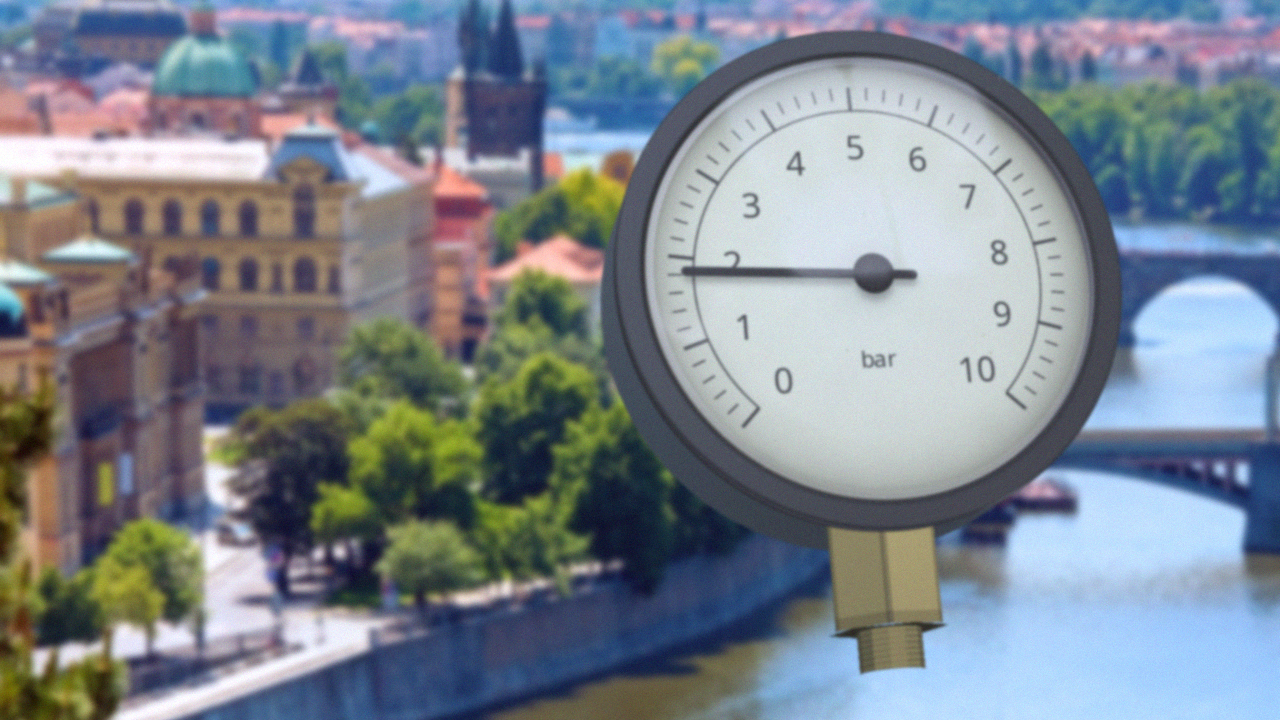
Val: 1.8 bar
